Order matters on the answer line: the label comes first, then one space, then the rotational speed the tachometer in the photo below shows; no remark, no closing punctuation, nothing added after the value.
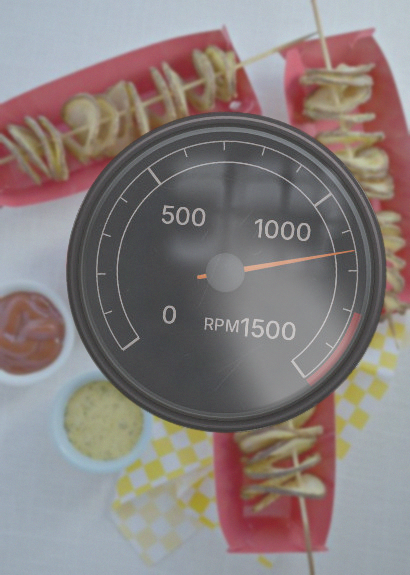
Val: 1150 rpm
